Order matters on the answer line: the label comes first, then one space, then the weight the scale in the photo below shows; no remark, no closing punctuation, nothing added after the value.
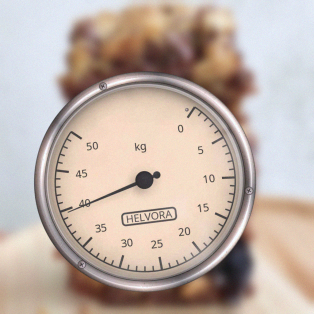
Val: 39.5 kg
